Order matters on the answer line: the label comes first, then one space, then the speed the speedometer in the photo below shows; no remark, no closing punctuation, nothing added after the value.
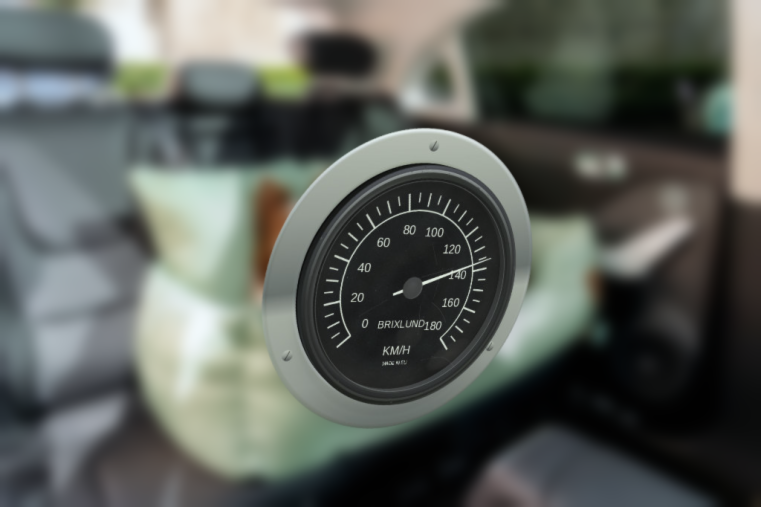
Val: 135 km/h
